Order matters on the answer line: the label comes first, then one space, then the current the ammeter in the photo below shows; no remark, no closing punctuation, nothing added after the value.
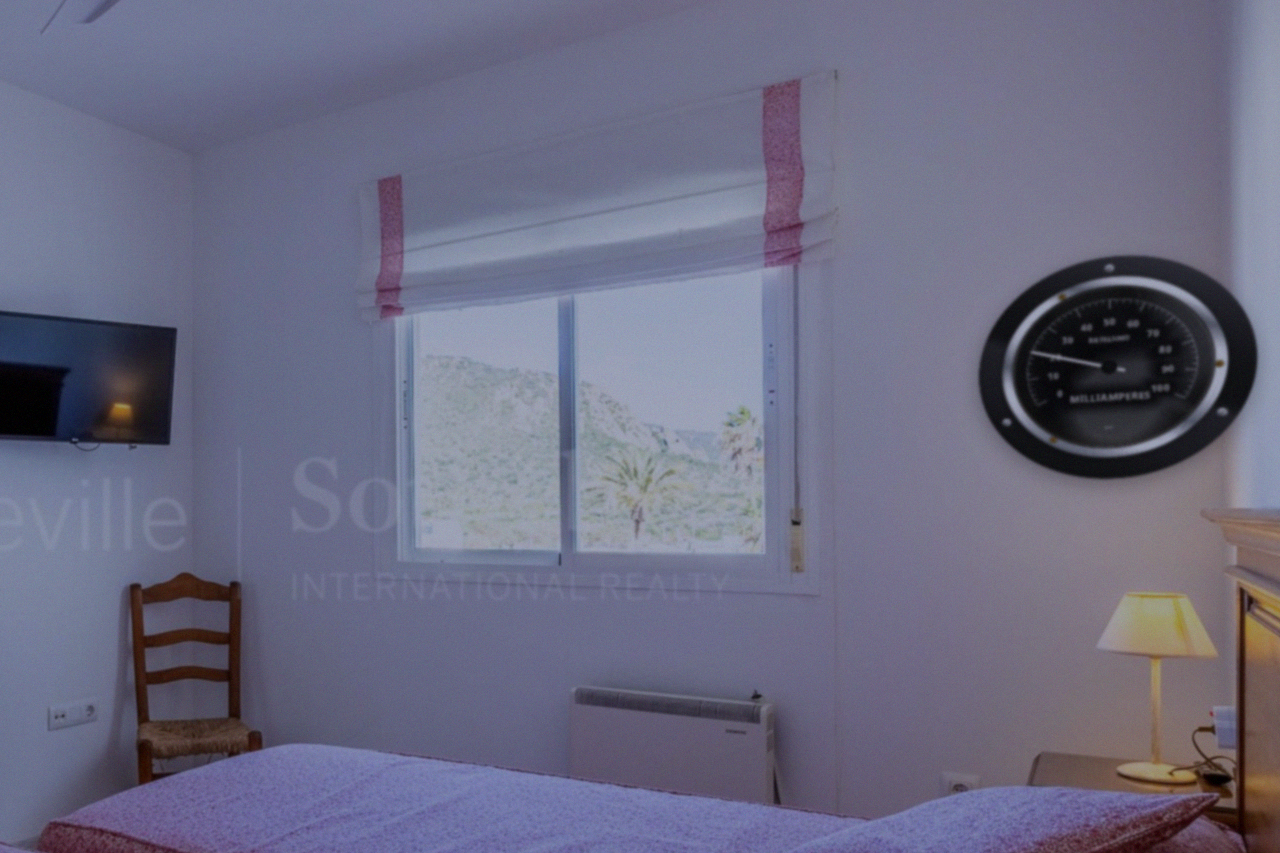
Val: 20 mA
